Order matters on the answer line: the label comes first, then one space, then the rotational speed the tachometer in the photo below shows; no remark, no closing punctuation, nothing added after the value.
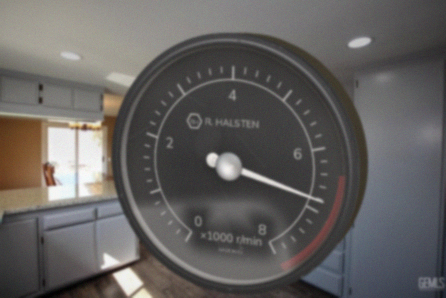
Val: 6800 rpm
